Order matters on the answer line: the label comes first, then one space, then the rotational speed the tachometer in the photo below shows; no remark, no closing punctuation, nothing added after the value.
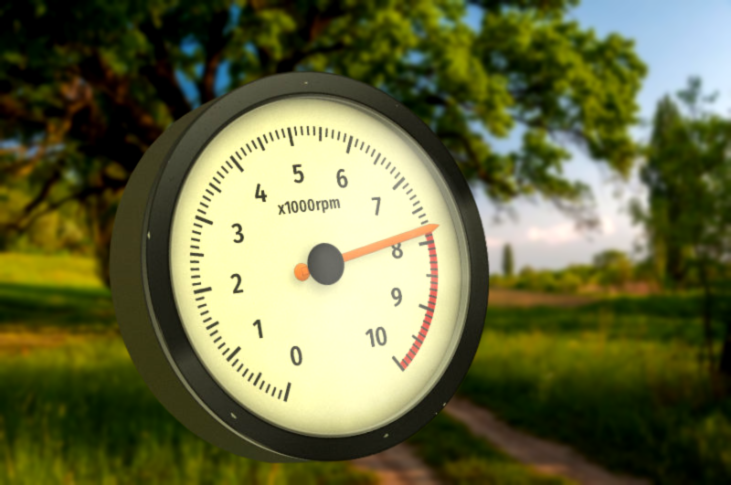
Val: 7800 rpm
